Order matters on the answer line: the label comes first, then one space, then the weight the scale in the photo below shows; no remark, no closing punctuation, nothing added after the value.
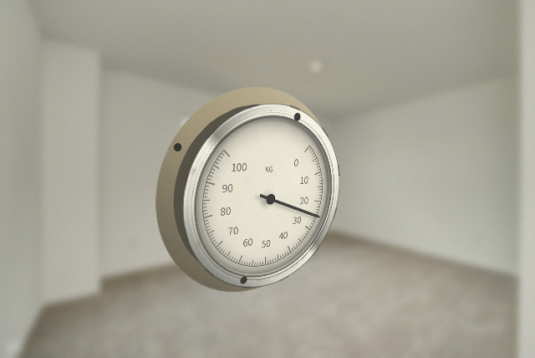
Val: 25 kg
